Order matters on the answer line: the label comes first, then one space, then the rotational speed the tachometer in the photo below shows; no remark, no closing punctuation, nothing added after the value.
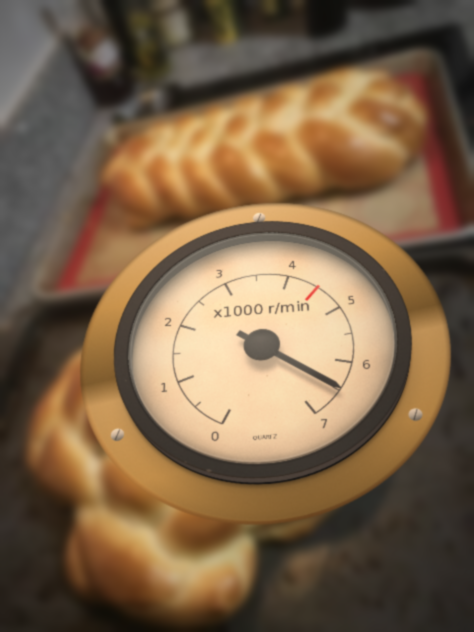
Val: 6500 rpm
